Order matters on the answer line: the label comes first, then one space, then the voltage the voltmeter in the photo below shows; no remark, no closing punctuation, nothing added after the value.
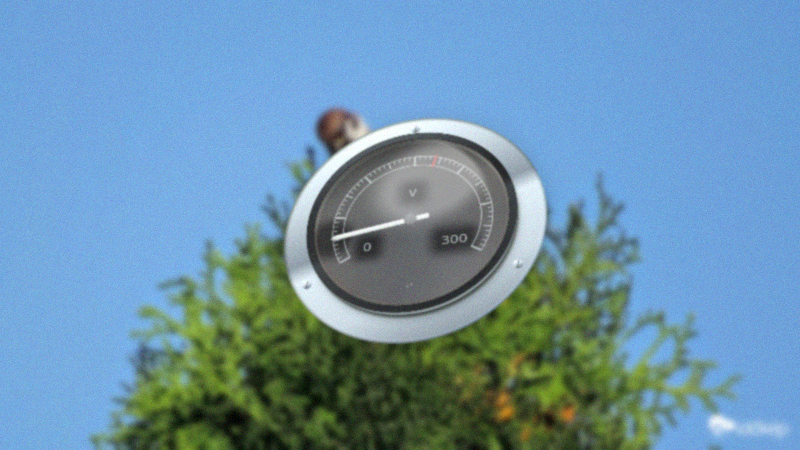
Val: 25 V
